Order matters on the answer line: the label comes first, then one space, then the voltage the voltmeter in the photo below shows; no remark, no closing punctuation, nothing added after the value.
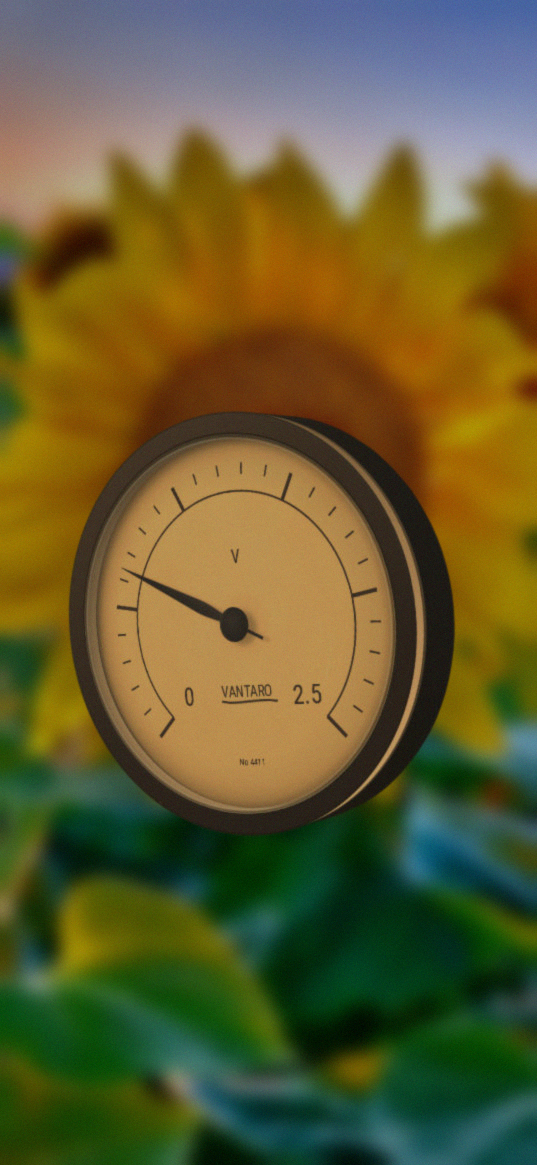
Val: 0.65 V
